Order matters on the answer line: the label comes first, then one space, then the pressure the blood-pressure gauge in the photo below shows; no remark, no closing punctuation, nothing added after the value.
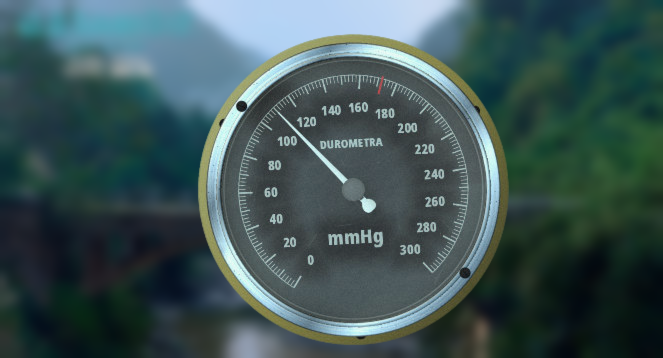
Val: 110 mmHg
